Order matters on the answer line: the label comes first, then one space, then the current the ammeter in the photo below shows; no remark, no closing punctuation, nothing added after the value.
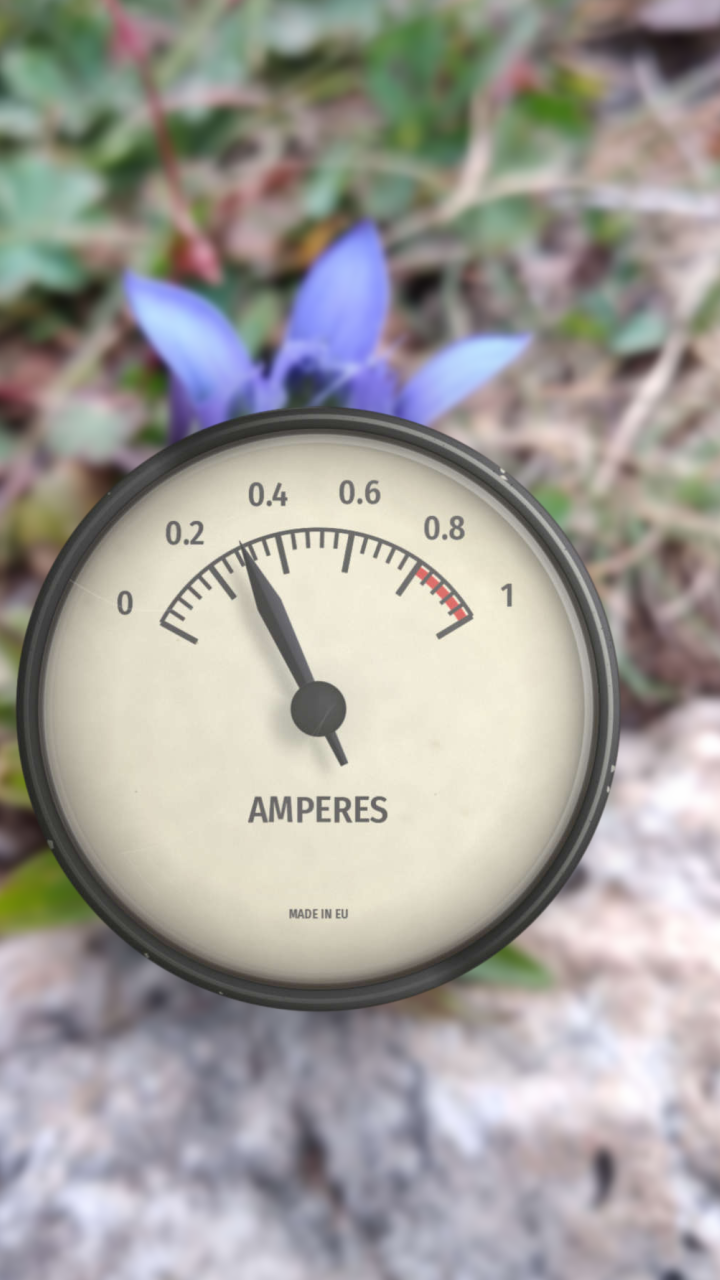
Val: 0.3 A
